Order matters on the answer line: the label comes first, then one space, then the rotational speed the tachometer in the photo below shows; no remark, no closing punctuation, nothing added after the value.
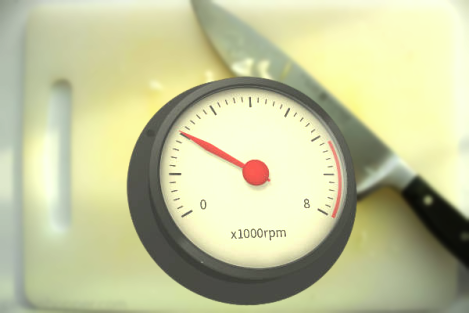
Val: 2000 rpm
